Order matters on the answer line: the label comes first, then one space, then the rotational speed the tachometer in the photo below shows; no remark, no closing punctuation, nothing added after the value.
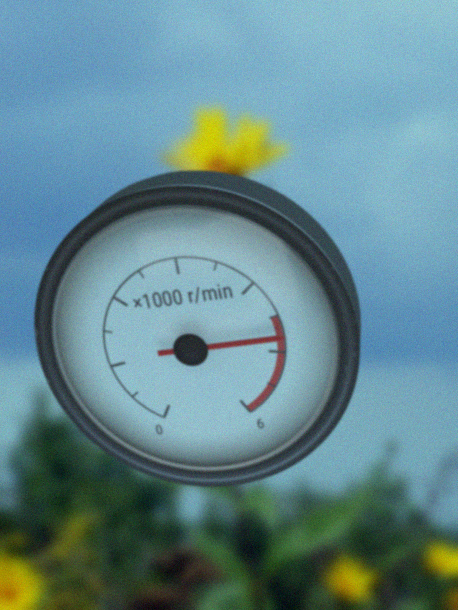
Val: 4750 rpm
